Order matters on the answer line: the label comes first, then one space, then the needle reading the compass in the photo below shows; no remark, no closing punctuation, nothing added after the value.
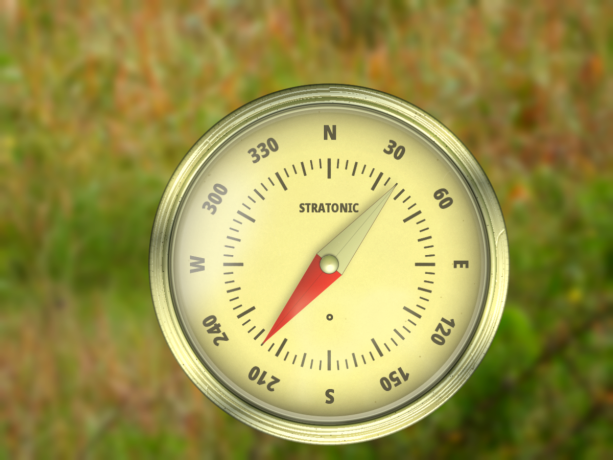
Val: 220 °
